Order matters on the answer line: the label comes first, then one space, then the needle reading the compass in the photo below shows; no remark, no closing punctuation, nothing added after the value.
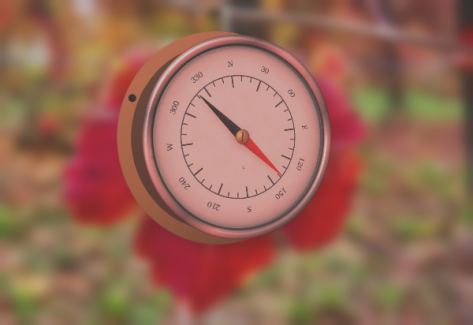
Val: 140 °
